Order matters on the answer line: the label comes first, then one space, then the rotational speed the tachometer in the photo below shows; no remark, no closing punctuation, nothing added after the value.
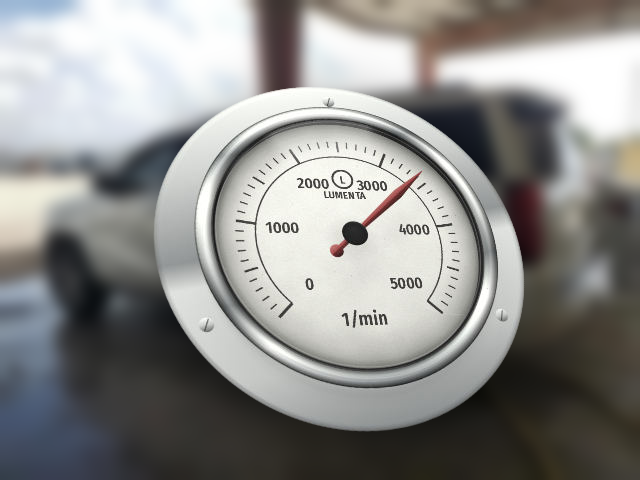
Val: 3400 rpm
